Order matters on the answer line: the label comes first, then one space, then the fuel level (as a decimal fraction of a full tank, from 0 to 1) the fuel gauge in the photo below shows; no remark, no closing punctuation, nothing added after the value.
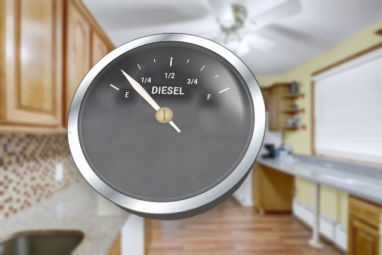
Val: 0.125
